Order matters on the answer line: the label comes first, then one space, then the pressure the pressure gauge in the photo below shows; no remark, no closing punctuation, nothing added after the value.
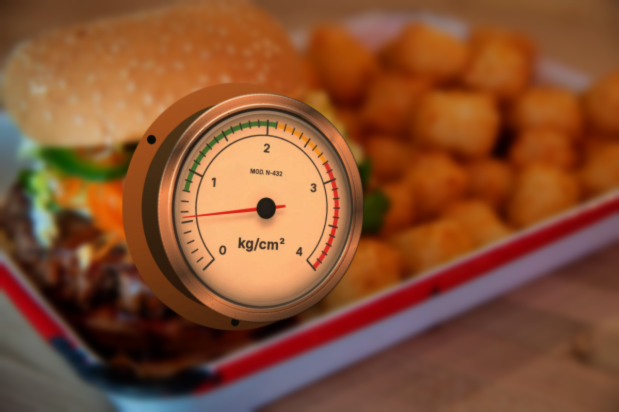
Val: 0.55 kg/cm²
